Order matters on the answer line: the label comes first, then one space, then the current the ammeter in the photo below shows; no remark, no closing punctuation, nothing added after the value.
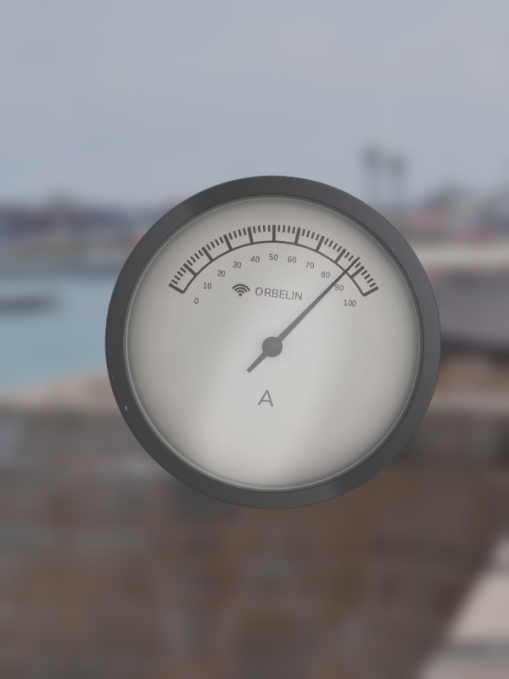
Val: 86 A
